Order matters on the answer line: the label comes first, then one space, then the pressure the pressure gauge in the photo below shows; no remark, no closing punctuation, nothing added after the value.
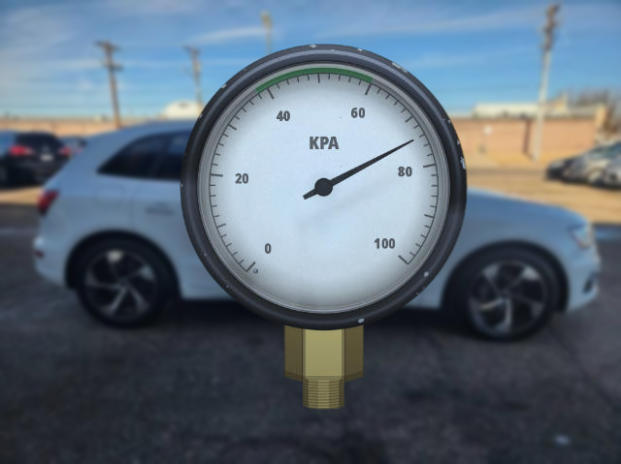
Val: 74 kPa
